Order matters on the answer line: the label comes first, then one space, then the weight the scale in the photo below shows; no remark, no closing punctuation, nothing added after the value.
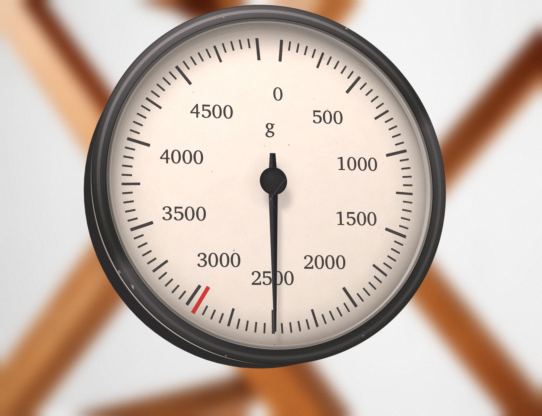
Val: 2500 g
